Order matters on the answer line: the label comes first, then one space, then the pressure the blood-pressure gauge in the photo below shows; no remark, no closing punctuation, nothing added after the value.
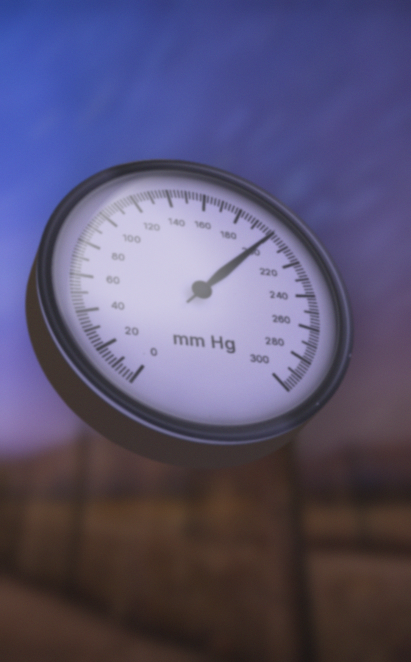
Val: 200 mmHg
